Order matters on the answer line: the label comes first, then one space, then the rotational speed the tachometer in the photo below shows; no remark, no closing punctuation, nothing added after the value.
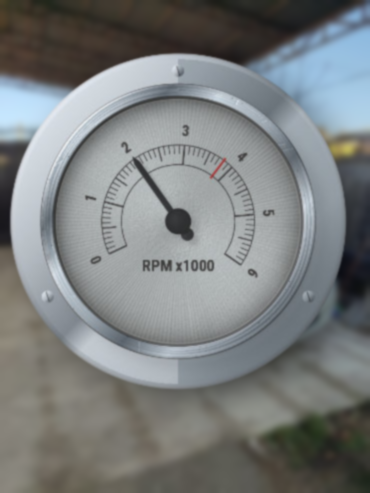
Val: 2000 rpm
